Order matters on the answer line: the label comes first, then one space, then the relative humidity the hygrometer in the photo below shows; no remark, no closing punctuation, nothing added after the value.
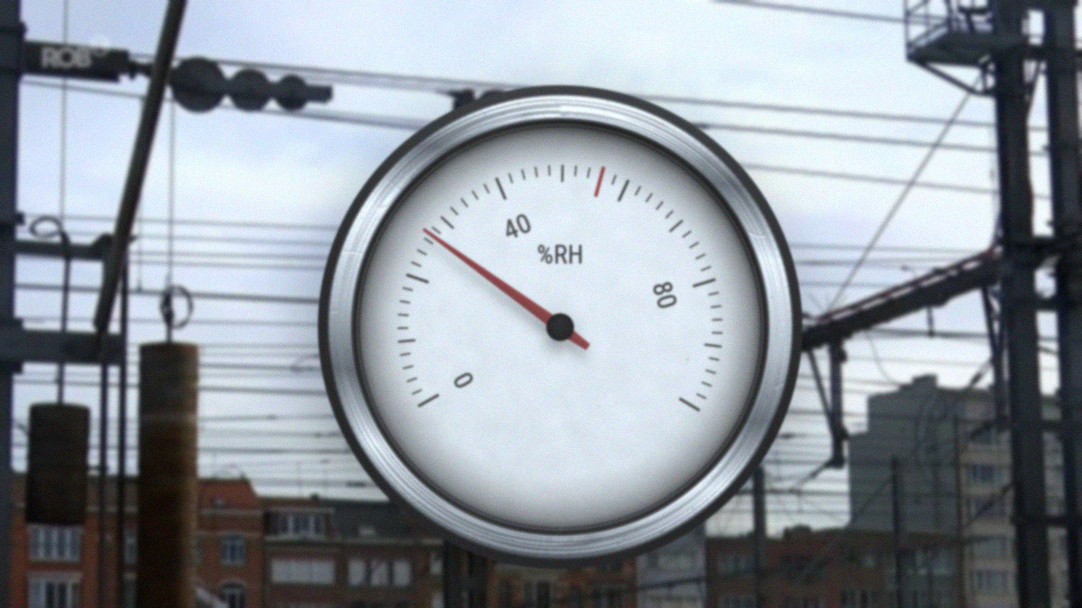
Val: 27 %
